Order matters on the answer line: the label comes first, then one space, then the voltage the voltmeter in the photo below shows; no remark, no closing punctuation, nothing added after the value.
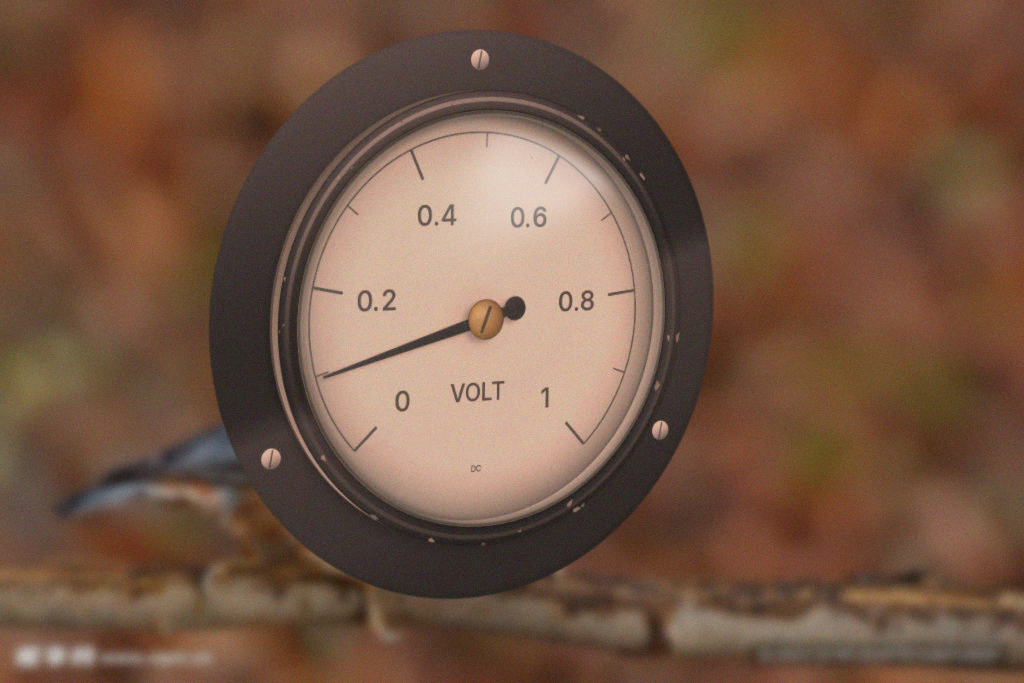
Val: 0.1 V
